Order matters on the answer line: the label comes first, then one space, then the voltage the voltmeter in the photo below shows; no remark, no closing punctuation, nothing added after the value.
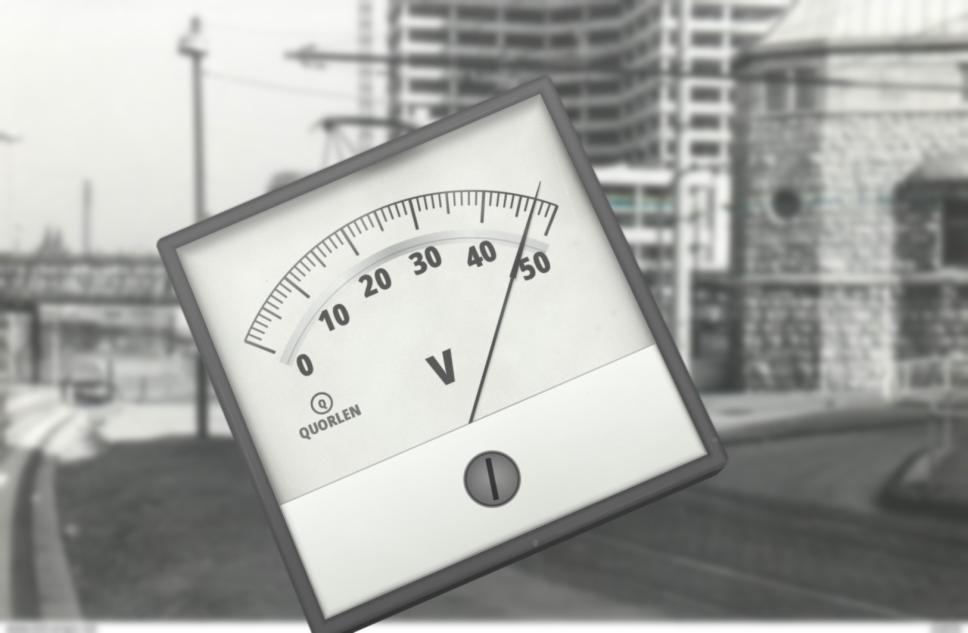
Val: 47 V
